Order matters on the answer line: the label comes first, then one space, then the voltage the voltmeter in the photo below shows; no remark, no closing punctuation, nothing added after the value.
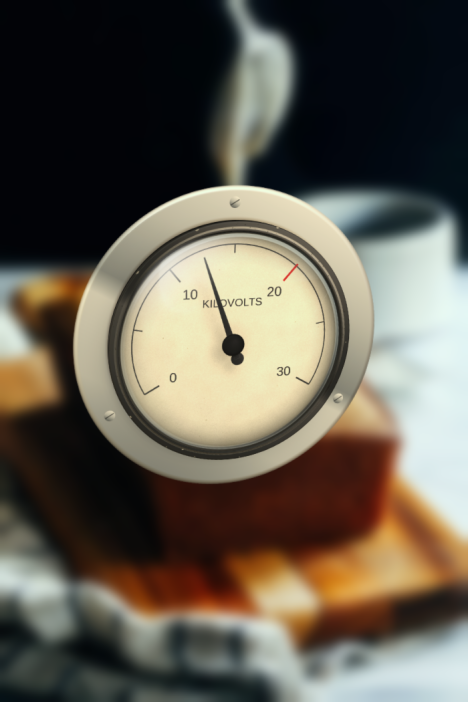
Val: 12.5 kV
